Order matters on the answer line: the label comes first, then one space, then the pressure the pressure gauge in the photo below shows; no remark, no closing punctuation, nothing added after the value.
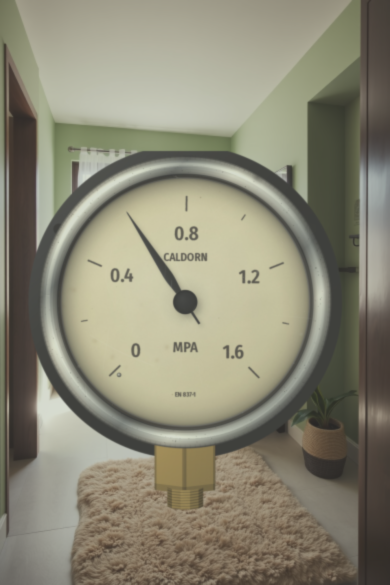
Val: 0.6 MPa
